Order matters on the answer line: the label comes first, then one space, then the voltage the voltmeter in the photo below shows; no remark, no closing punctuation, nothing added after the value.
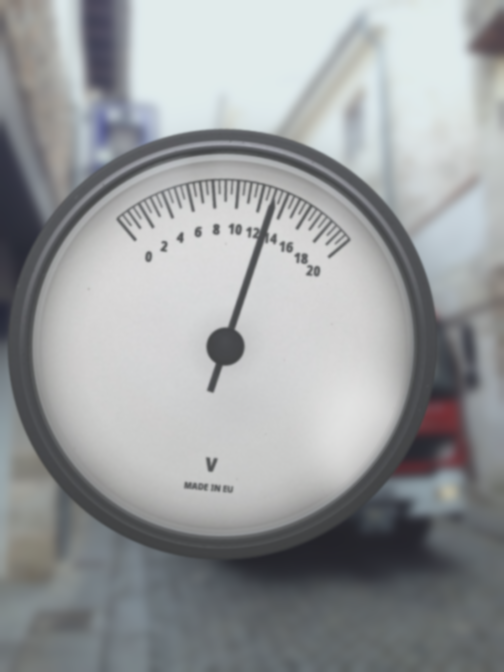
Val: 13 V
